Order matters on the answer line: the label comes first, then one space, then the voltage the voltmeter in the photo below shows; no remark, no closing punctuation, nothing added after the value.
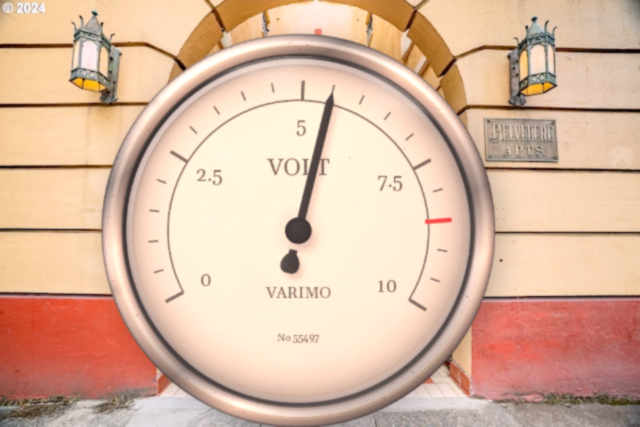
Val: 5.5 V
